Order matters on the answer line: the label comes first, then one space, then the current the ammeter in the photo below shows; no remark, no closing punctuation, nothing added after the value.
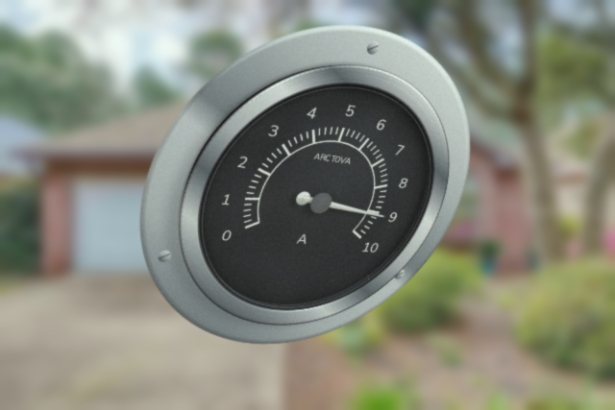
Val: 9 A
